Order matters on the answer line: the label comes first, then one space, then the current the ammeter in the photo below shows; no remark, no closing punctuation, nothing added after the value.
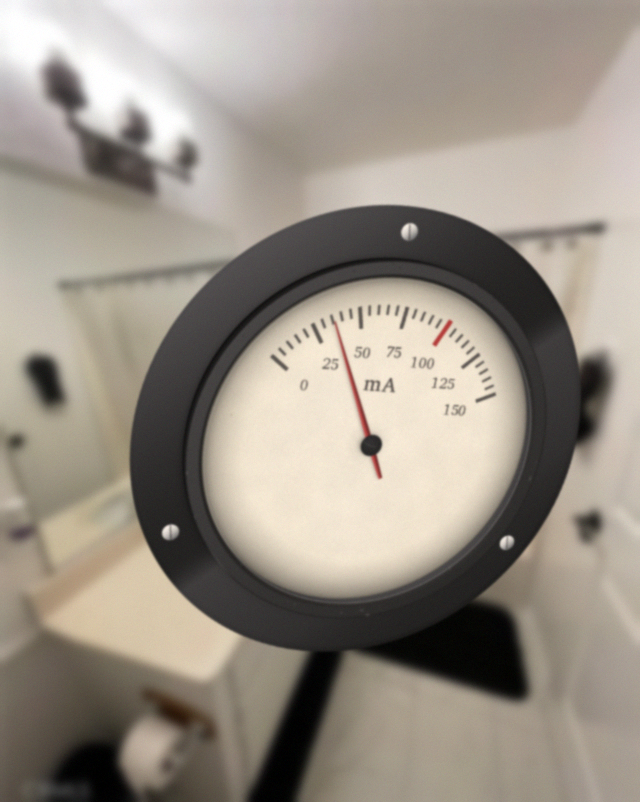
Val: 35 mA
